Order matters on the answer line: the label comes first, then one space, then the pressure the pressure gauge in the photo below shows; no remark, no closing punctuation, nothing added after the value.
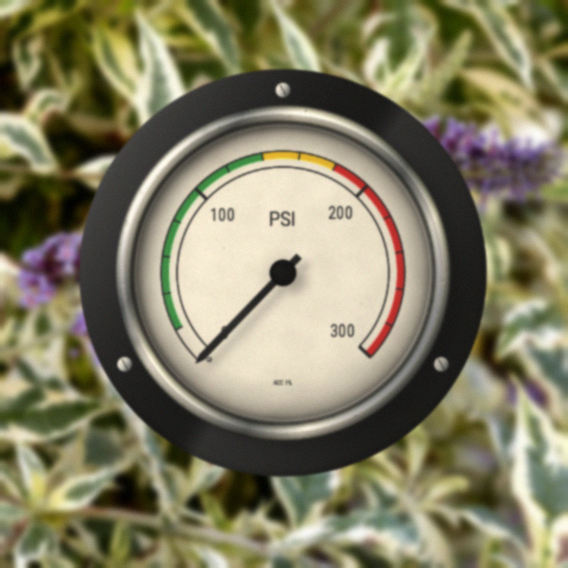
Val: 0 psi
